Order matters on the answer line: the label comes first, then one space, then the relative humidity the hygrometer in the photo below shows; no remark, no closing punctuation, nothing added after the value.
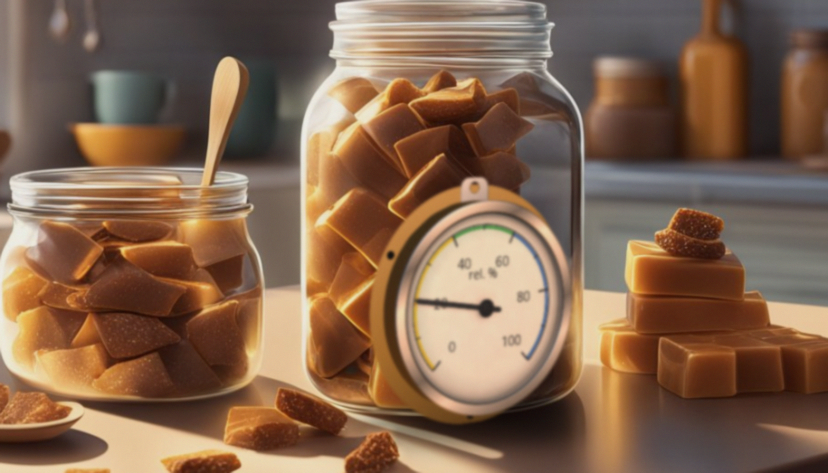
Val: 20 %
